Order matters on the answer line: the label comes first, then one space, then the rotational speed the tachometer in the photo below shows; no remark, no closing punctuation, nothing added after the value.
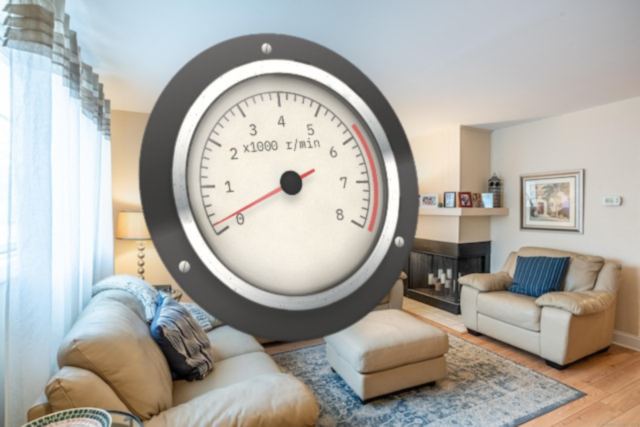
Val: 200 rpm
